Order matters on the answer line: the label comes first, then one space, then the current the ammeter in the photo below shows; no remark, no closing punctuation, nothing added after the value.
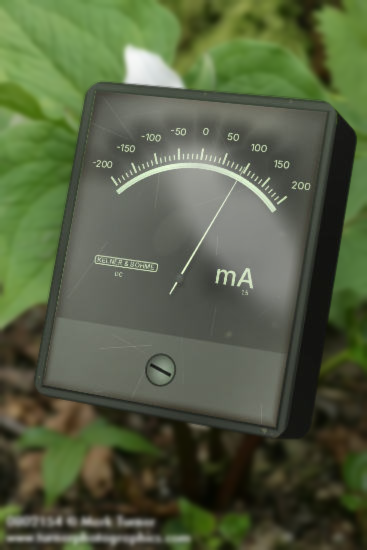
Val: 100 mA
